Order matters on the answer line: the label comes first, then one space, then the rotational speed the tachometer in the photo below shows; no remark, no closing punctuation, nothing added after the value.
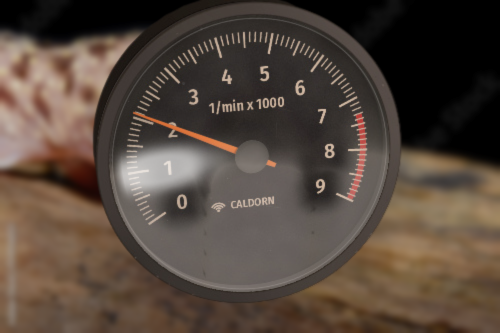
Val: 2100 rpm
